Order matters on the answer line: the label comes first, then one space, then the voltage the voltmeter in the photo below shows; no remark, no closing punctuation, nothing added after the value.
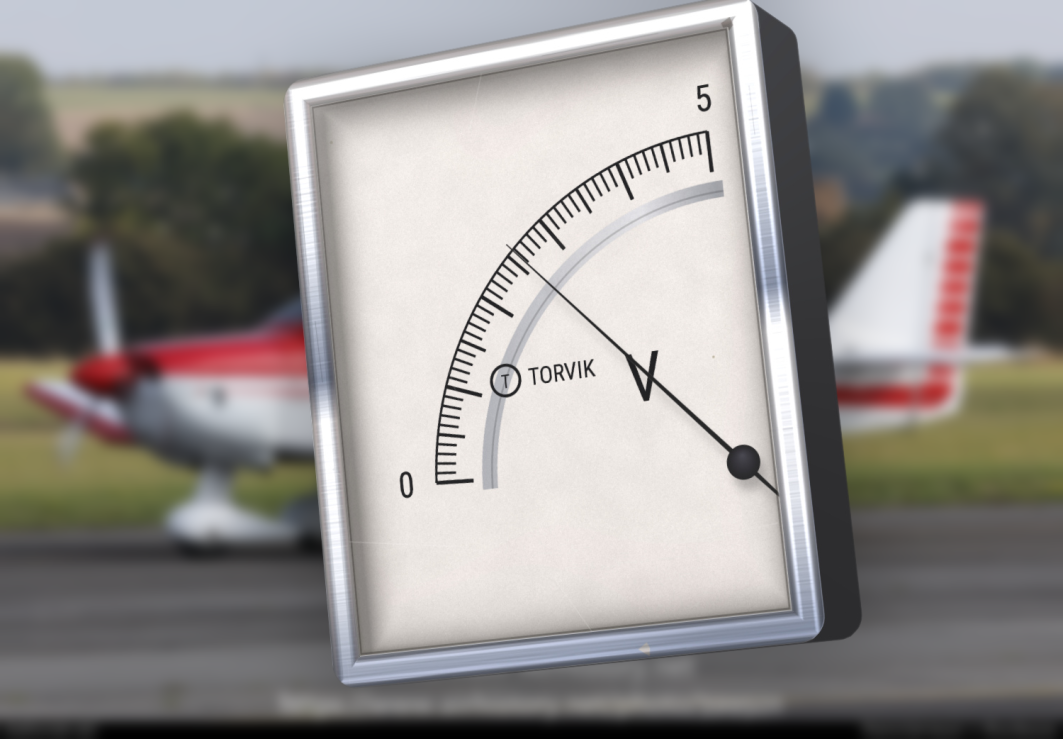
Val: 2.6 V
